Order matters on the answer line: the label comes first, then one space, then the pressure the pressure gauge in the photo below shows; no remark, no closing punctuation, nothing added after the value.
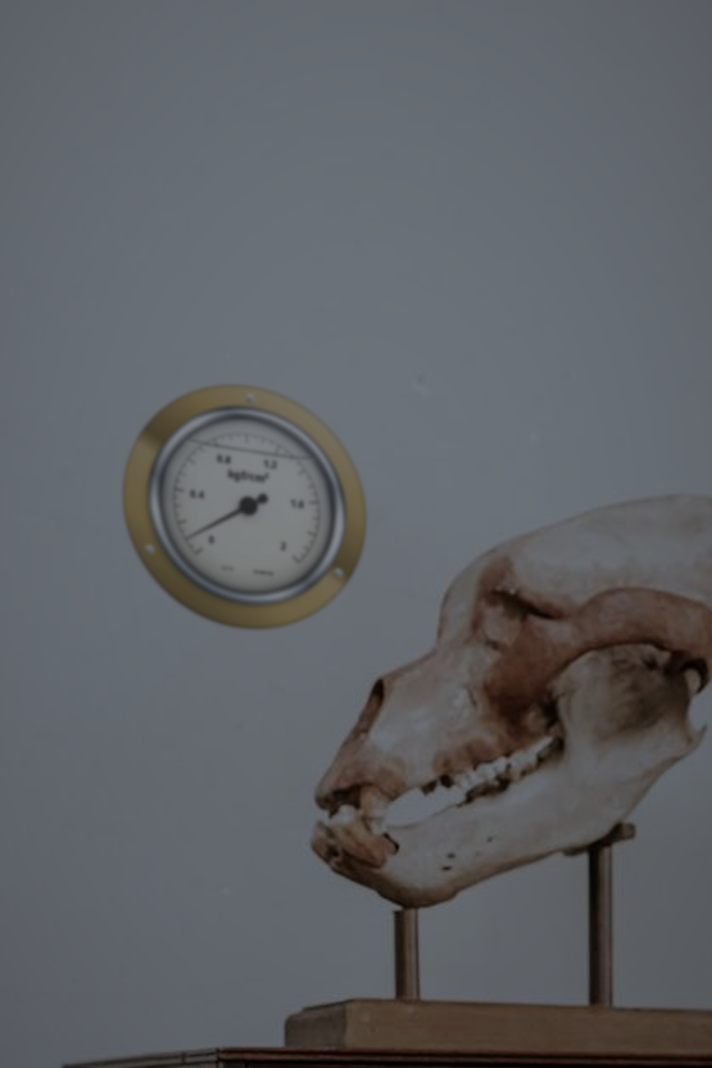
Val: 0.1 kg/cm²
